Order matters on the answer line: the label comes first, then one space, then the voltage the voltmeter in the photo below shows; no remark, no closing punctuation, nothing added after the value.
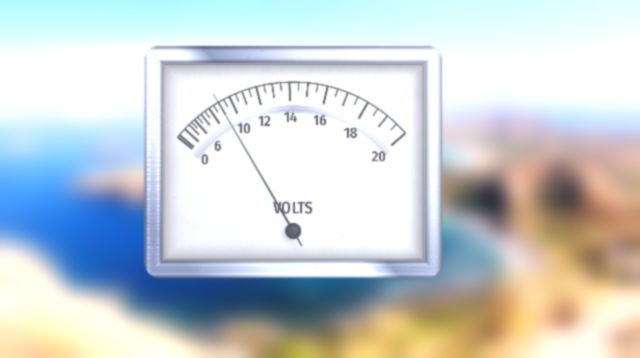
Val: 9 V
